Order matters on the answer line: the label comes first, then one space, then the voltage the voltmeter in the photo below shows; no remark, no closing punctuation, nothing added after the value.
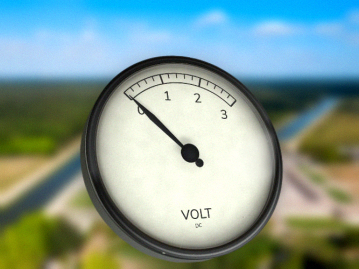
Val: 0 V
